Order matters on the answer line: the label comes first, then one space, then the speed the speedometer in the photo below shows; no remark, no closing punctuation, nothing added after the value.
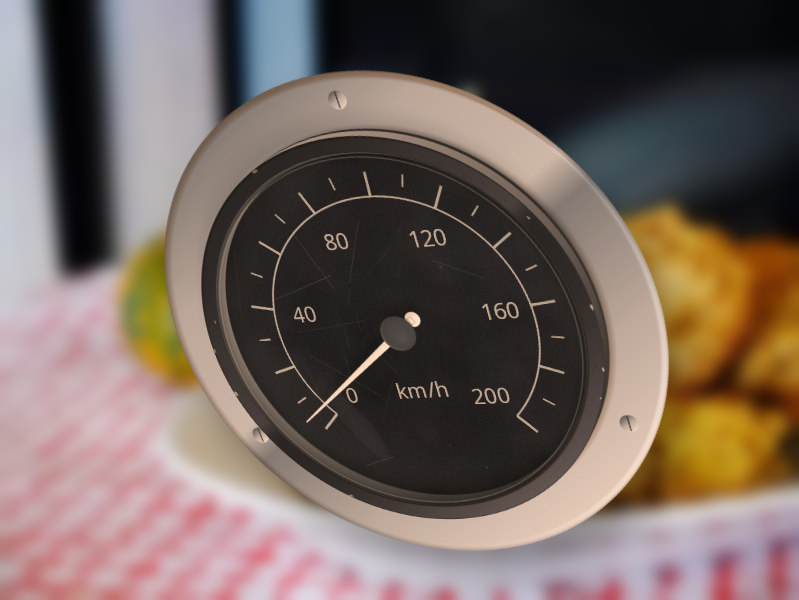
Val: 5 km/h
